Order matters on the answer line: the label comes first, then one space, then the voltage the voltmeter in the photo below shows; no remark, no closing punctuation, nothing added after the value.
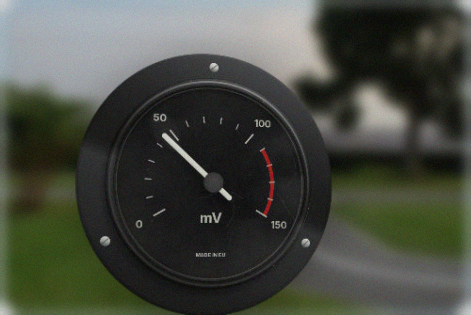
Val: 45 mV
